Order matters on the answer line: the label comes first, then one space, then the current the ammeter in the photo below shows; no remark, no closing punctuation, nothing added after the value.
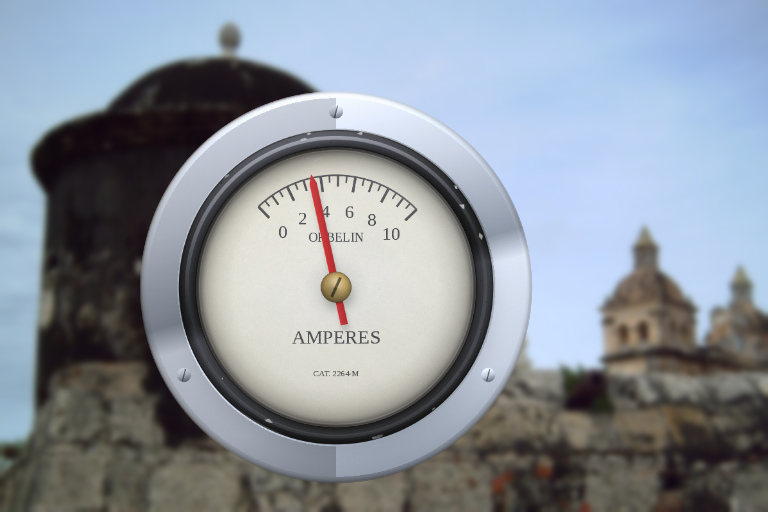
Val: 3.5 A
